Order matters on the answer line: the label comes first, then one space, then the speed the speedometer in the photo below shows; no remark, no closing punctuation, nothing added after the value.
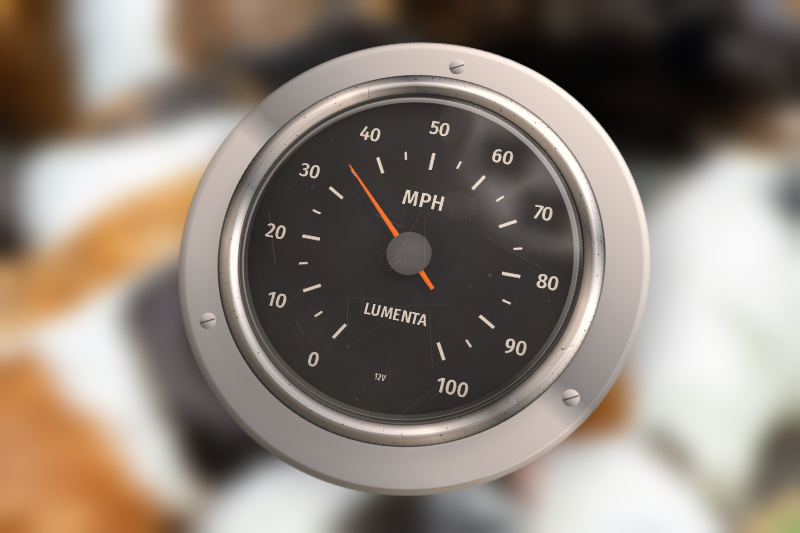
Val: 35 mph
